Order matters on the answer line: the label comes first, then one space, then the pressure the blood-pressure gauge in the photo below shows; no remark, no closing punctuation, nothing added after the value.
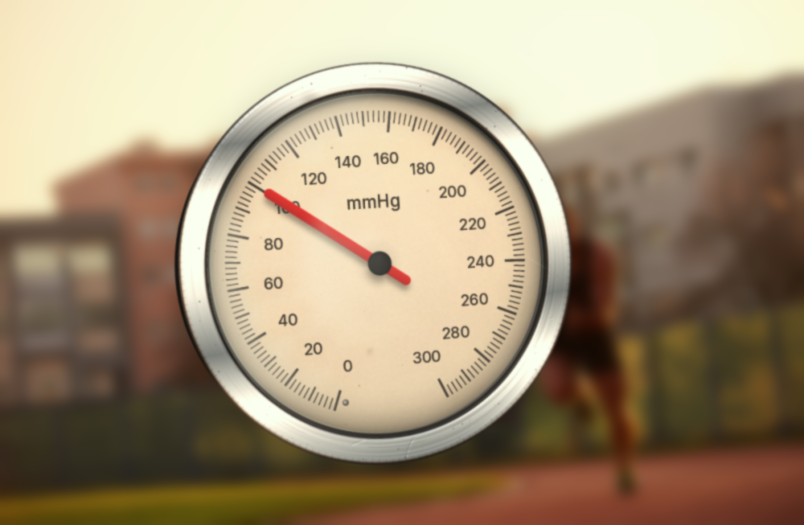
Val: 100 mmHg
